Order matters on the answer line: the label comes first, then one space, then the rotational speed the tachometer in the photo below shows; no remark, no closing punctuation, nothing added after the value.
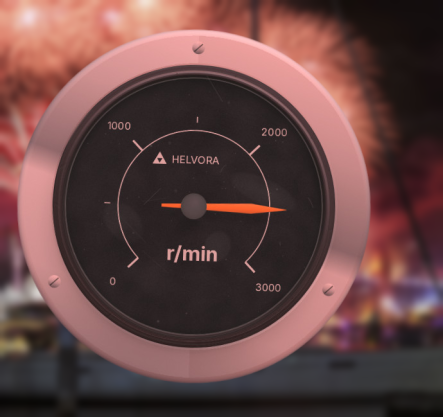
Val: 2500 rpm
